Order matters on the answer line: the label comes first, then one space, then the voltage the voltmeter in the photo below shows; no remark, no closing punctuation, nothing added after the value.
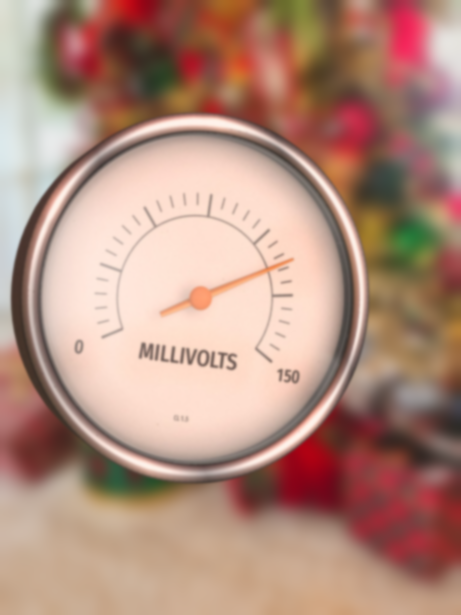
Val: 112.5 mV
